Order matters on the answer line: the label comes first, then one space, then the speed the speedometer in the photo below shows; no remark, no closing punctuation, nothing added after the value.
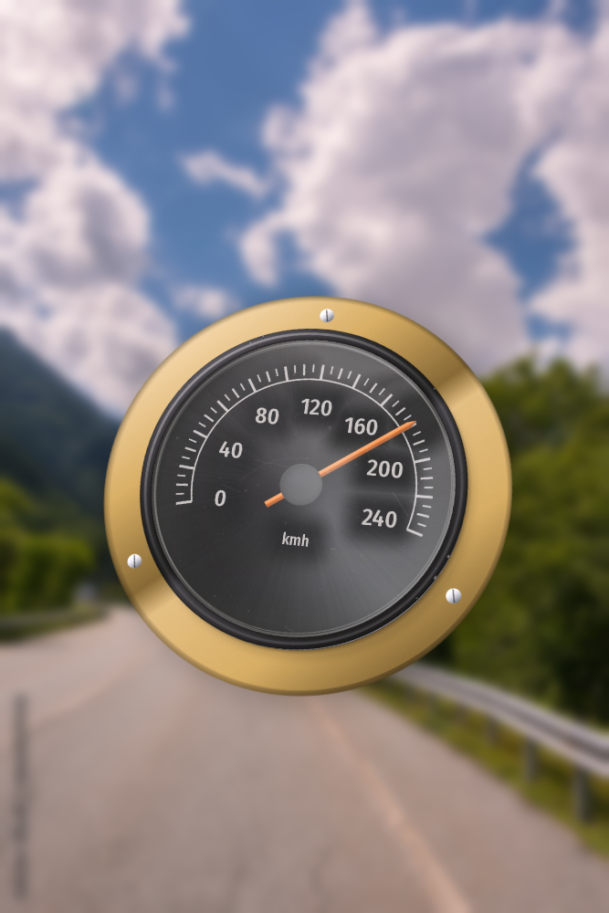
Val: 180 km/h
